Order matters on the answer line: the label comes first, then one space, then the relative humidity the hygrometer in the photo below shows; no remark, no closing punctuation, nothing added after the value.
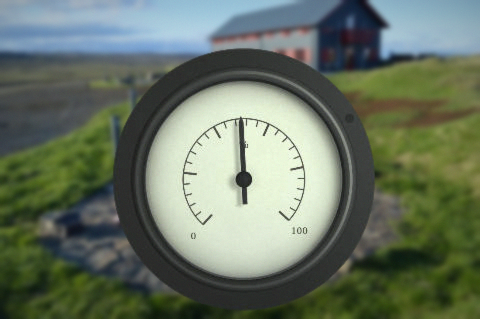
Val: 50 %
